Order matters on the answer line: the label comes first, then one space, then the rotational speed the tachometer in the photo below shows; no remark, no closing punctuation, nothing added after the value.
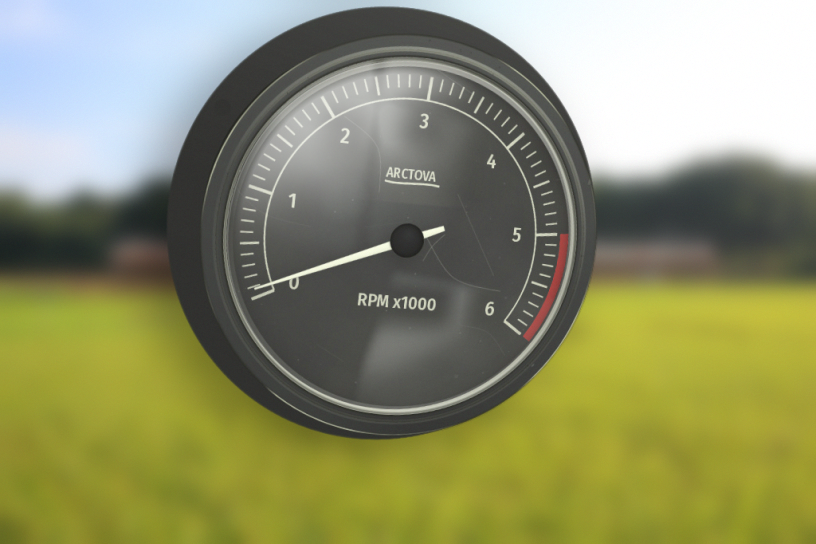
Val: 100 rpm
